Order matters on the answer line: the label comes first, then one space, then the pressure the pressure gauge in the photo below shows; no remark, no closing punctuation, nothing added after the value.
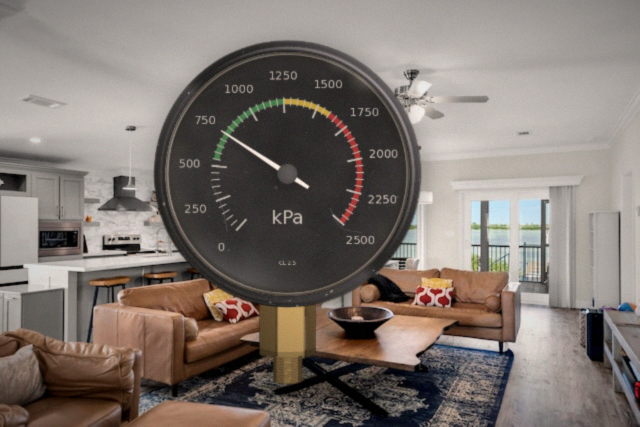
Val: 750 kPa
